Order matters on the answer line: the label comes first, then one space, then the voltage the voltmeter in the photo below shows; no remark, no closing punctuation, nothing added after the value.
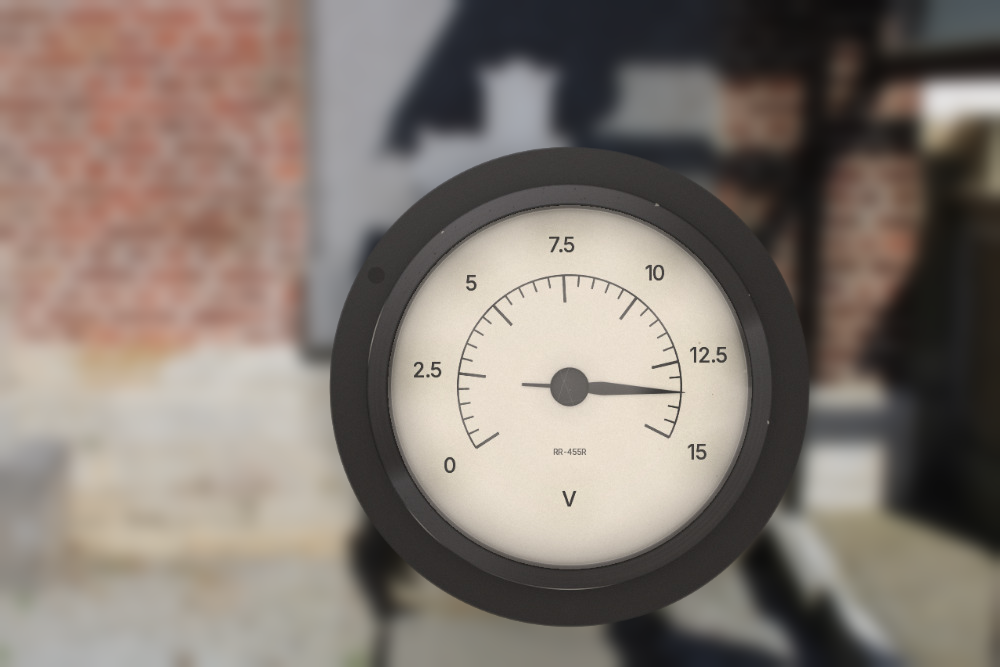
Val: 13.5 V
